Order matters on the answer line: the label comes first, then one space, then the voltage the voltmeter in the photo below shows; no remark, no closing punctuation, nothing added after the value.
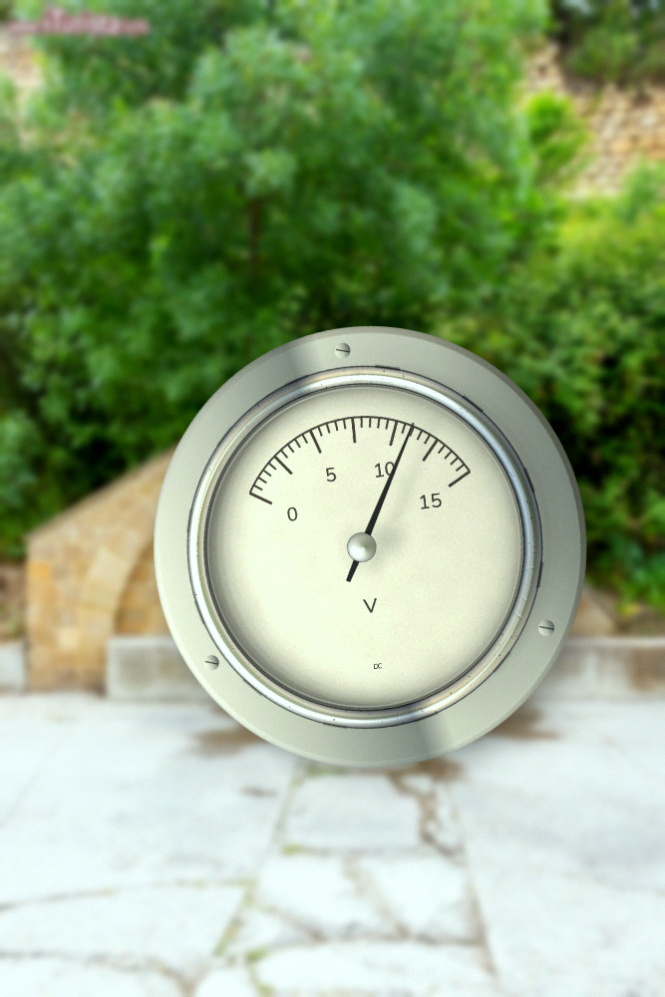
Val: 11 V
